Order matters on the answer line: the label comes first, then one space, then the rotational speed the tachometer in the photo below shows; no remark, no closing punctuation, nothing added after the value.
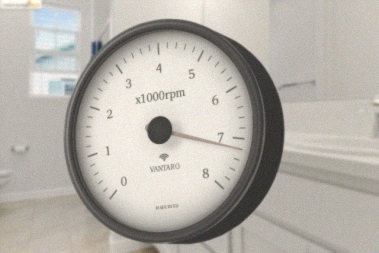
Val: 7200 rpm
